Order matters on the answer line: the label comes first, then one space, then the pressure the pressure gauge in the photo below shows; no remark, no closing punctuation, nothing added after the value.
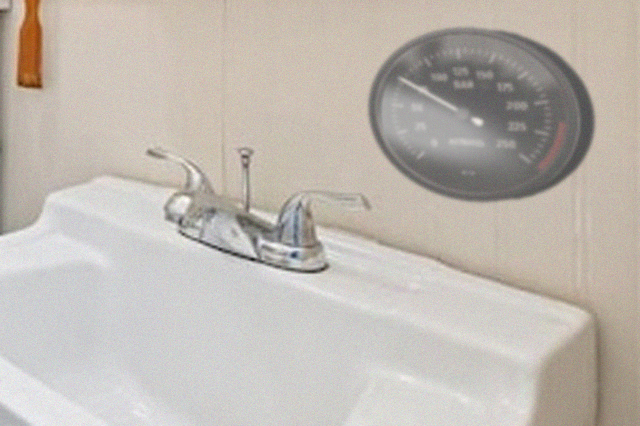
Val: 75 bar
